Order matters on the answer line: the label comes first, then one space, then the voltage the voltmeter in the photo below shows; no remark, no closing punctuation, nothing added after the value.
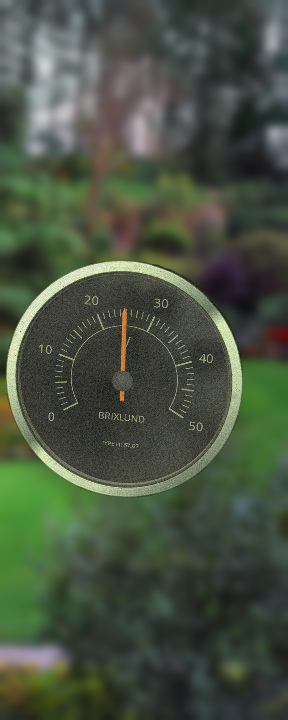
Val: 25 V
